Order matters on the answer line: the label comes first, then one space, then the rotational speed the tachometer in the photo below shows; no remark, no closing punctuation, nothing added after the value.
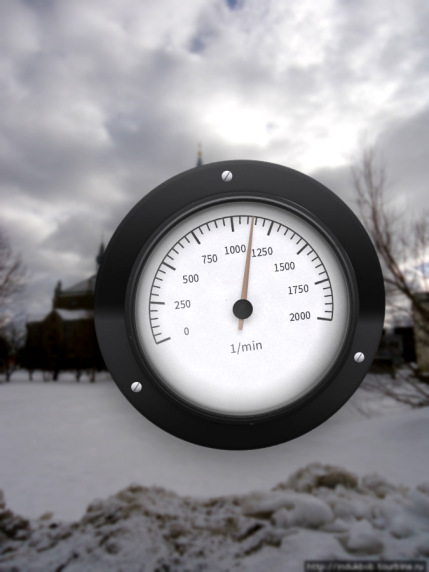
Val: 1125 rpm
